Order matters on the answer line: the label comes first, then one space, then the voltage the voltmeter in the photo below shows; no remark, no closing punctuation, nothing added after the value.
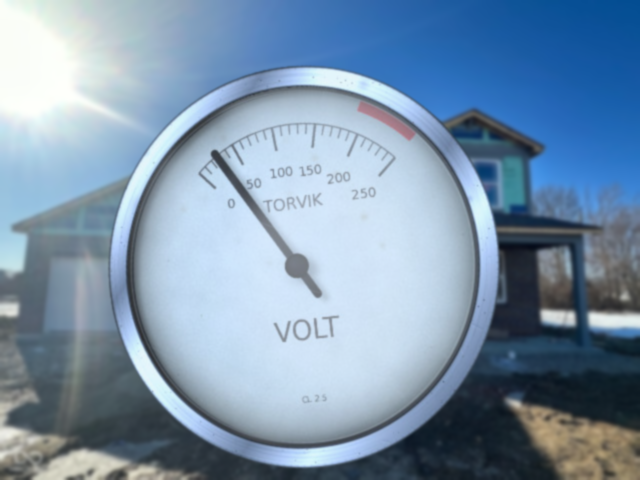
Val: 30 V
